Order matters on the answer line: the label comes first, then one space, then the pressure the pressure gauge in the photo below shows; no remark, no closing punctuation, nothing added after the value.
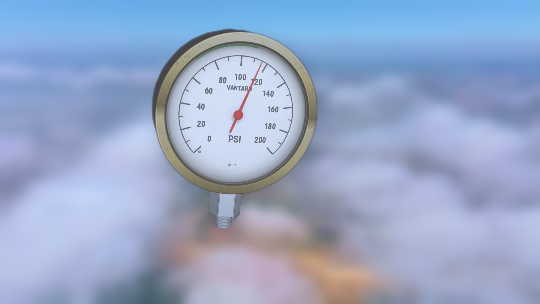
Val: 115 psi
